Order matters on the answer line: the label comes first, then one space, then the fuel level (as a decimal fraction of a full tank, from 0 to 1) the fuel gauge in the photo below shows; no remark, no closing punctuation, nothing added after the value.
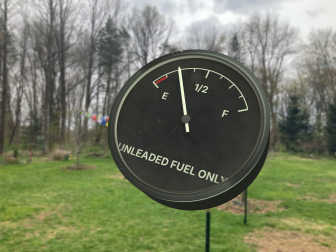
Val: 0.25
